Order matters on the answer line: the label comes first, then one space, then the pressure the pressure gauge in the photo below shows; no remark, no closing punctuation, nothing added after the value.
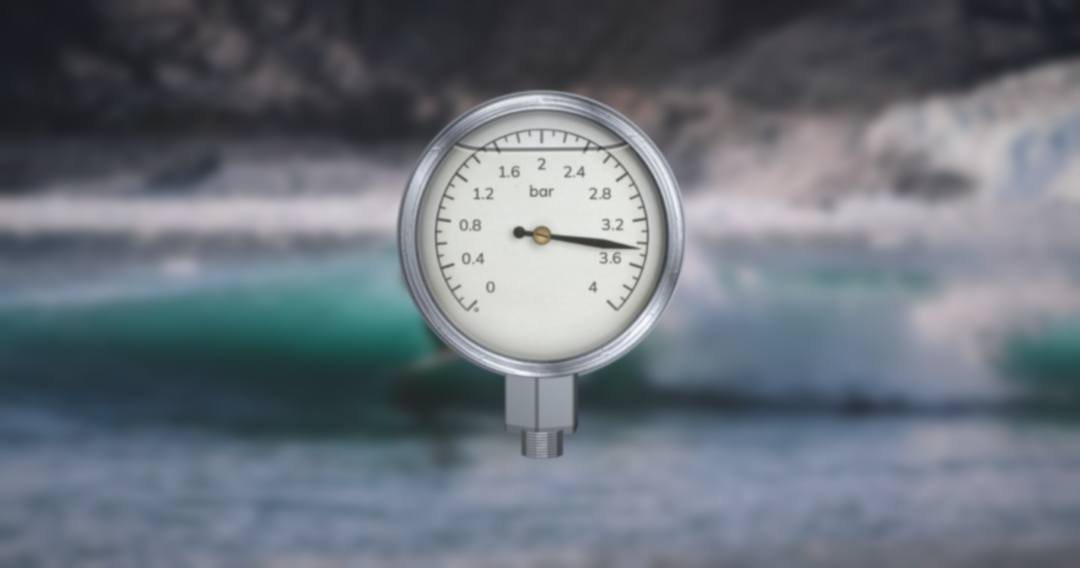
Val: 3.45 bar
